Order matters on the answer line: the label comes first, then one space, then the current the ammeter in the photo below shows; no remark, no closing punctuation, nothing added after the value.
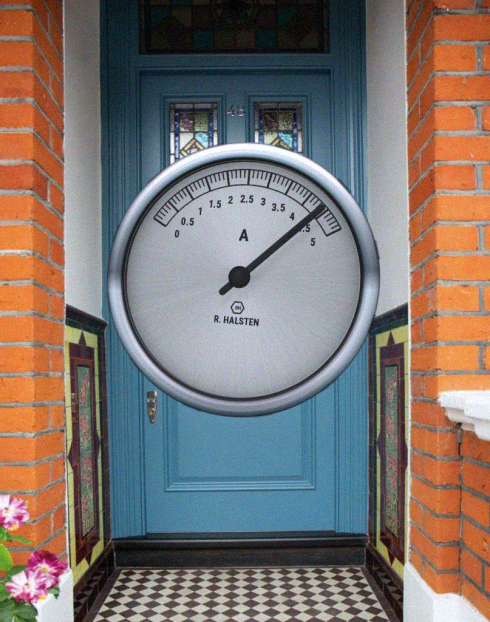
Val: 4.4 A
